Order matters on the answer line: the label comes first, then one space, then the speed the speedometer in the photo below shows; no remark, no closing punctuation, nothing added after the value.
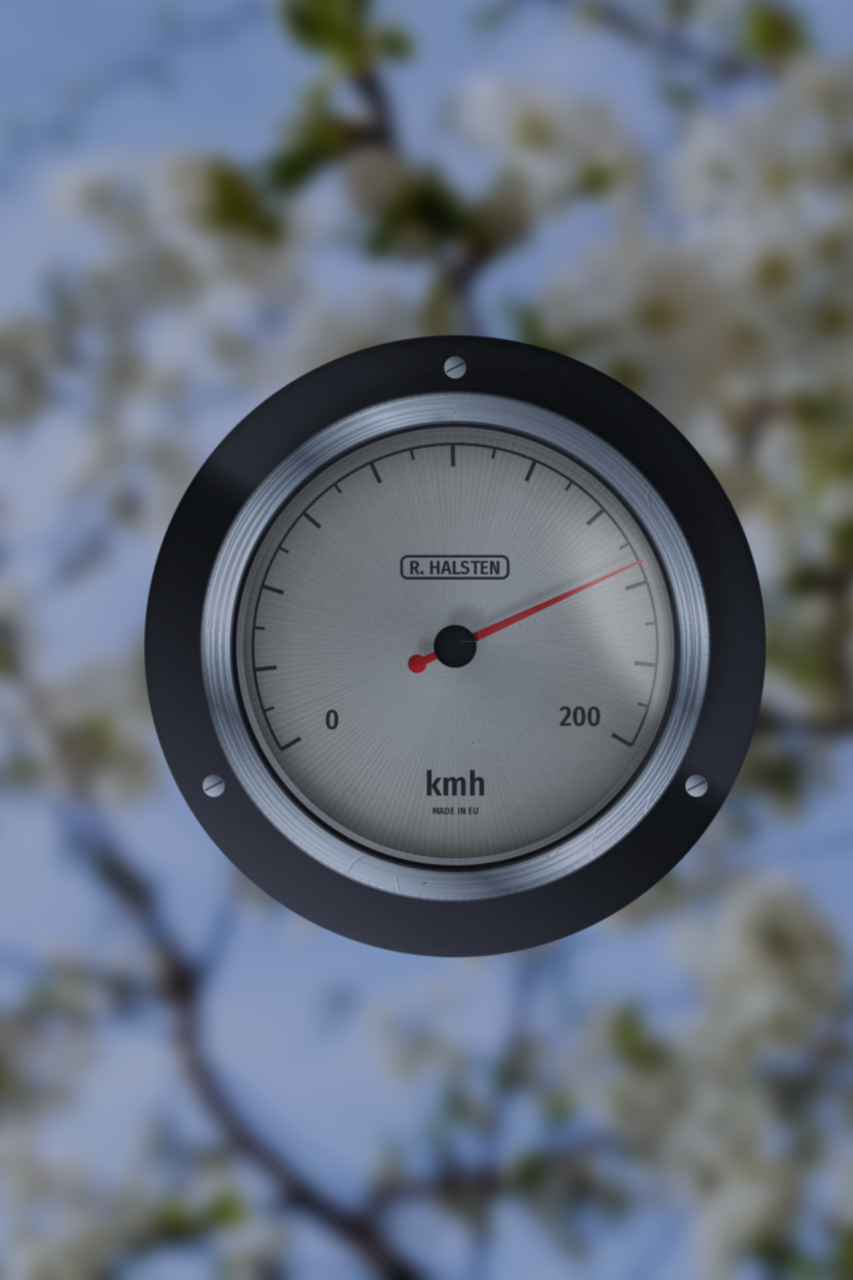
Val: 155 km/h
